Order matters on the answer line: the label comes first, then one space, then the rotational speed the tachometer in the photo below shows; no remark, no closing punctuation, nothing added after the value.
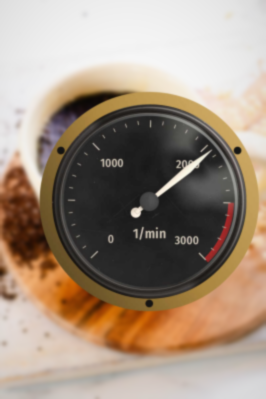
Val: 2050 rpm
